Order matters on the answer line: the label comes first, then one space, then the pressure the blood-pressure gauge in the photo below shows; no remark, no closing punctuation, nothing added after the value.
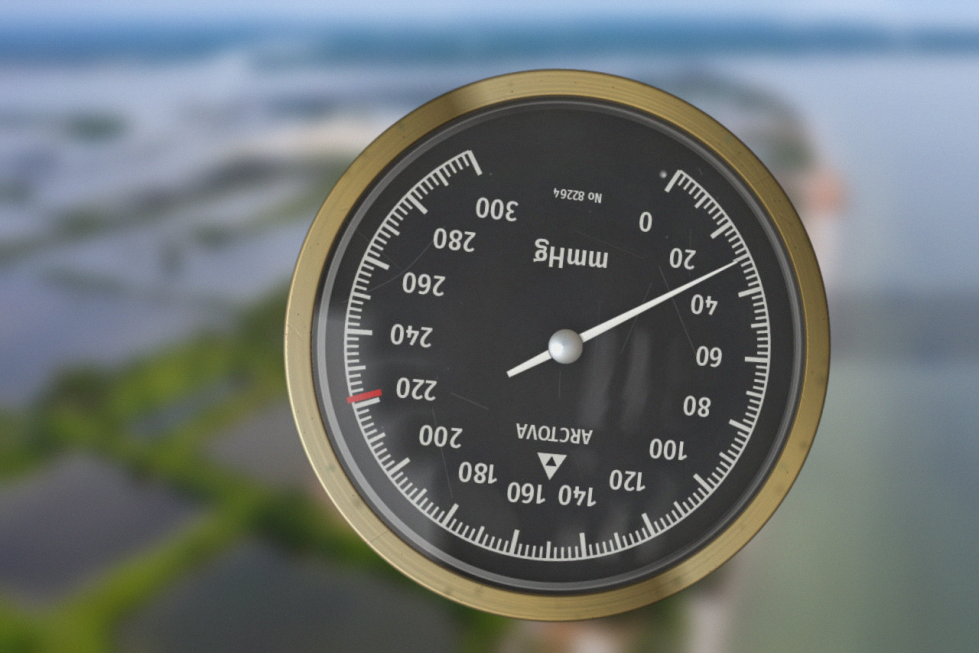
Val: 30 mmHg
